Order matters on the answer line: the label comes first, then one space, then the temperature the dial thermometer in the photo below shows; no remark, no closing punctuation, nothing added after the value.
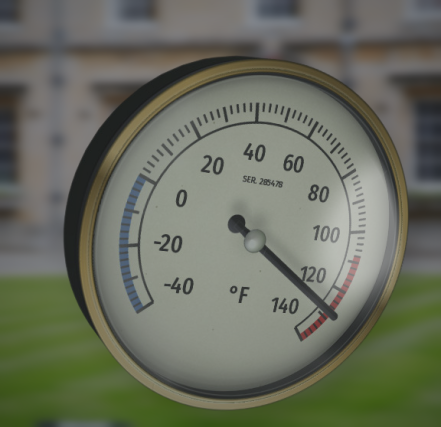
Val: 128 °F
